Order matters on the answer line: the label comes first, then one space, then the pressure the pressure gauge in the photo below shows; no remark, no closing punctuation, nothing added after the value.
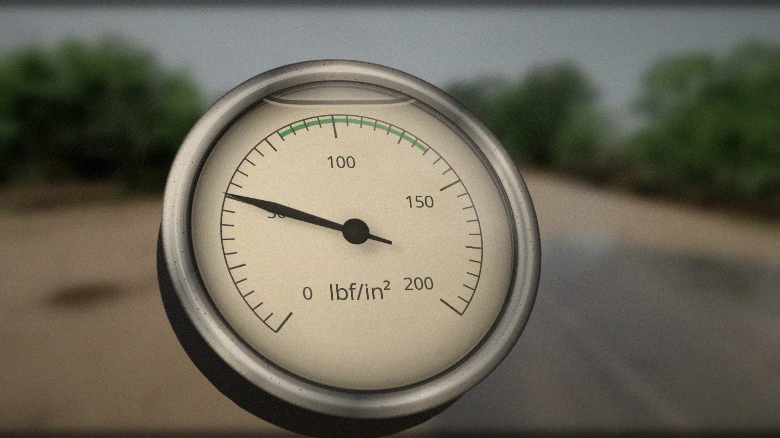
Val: 50 psi
